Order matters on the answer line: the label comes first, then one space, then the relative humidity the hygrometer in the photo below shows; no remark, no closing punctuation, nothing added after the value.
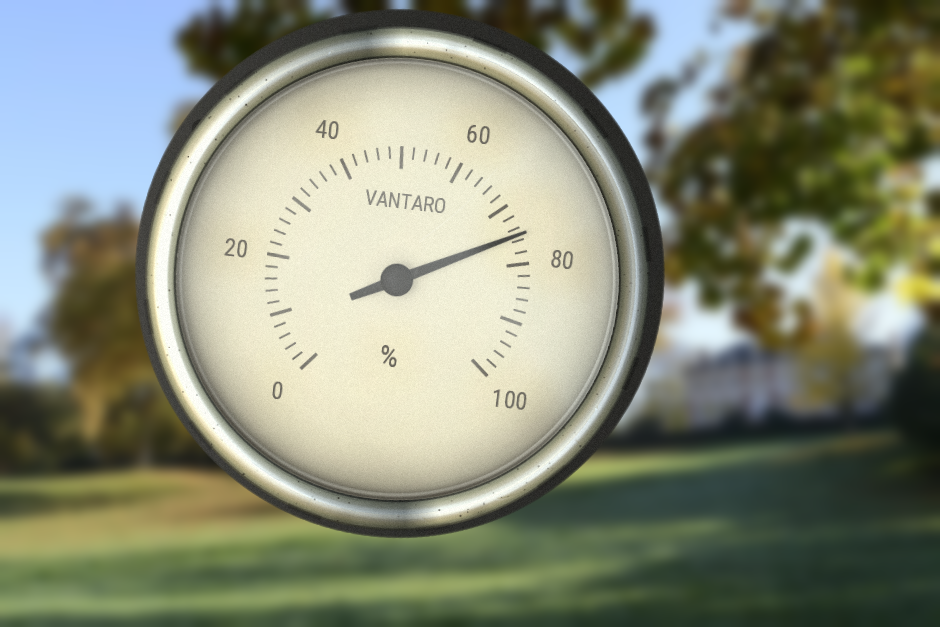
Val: 75 %
